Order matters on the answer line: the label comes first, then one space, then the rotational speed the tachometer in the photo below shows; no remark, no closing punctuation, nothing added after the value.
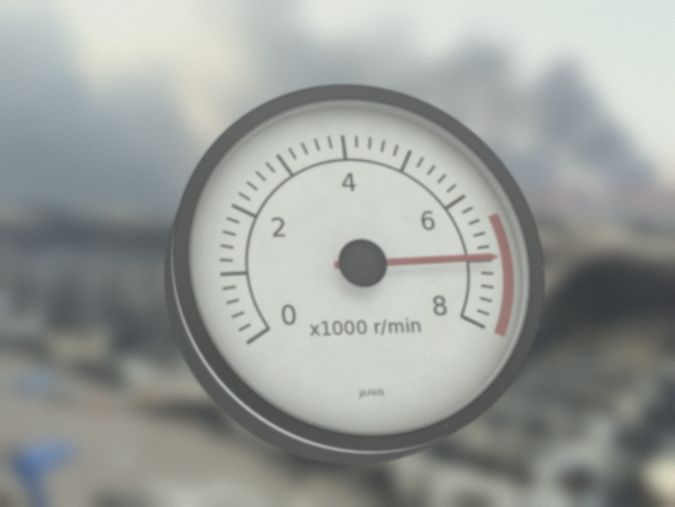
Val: 7000 rpm
